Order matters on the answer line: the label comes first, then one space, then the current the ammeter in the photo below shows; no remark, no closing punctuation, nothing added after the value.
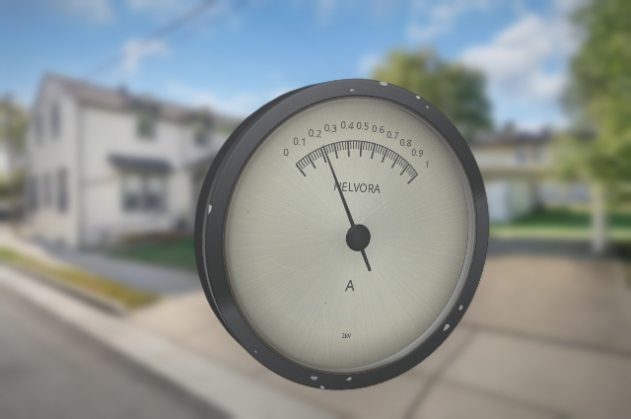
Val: 0.2 A
